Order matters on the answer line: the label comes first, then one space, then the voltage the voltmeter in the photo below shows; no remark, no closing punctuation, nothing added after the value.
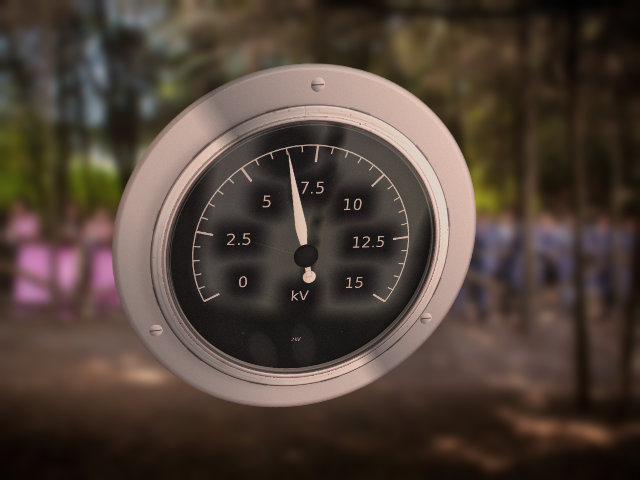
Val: 6.5 kV
